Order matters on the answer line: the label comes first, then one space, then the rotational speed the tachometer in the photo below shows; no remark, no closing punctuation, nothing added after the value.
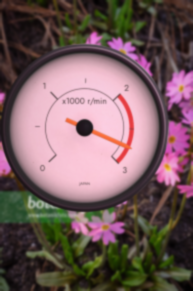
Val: 2750 rpm
